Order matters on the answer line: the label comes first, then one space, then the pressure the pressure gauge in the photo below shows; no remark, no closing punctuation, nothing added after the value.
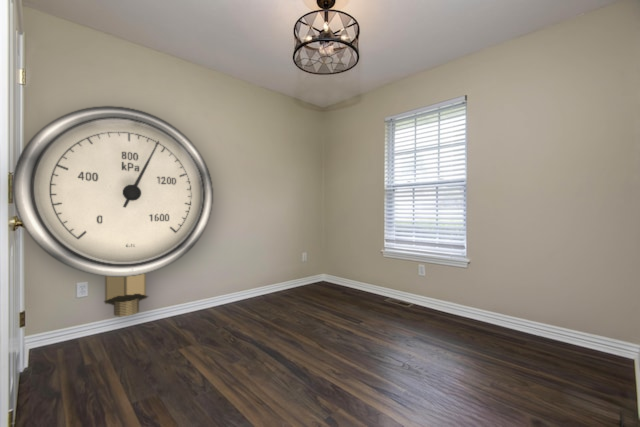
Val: 950 kPa
